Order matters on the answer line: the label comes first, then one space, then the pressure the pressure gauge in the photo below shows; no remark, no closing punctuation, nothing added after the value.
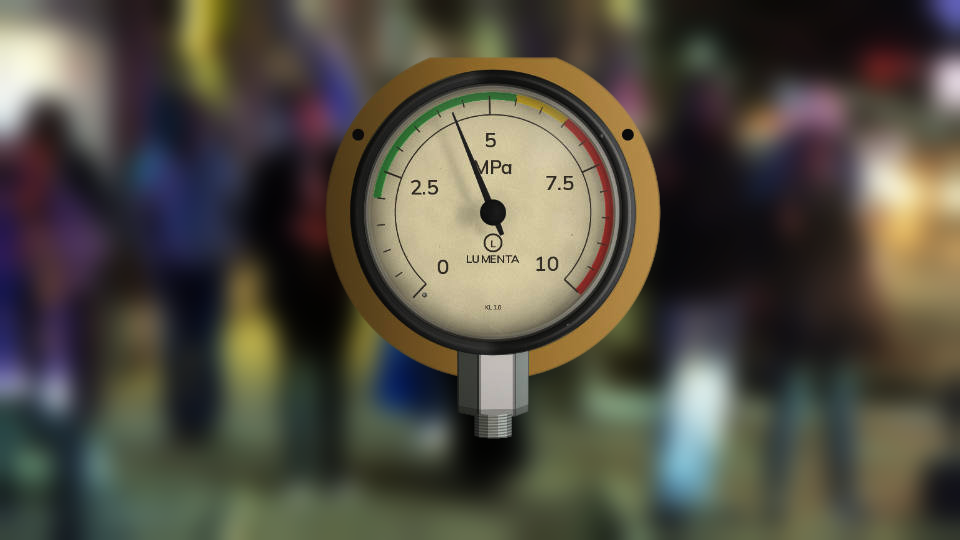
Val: 4.25 MPa
